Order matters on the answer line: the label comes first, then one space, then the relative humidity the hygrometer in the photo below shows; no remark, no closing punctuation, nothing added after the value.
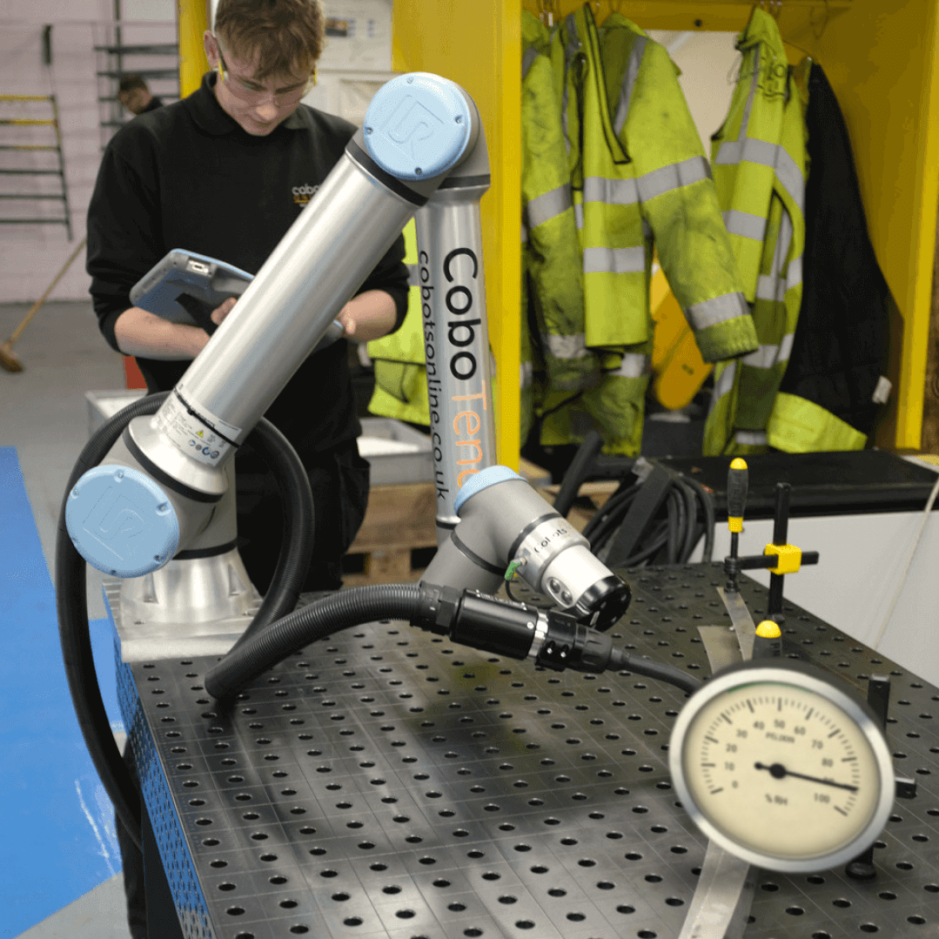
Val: 90 %
